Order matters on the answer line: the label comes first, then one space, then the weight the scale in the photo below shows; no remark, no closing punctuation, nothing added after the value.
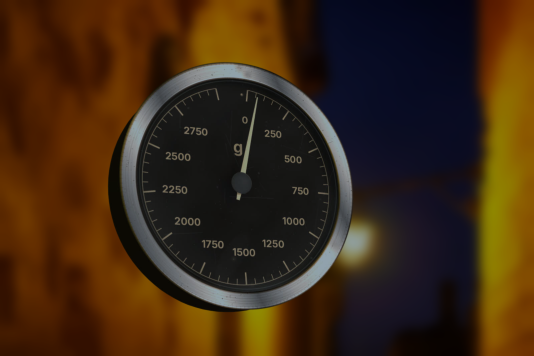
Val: 50 g
